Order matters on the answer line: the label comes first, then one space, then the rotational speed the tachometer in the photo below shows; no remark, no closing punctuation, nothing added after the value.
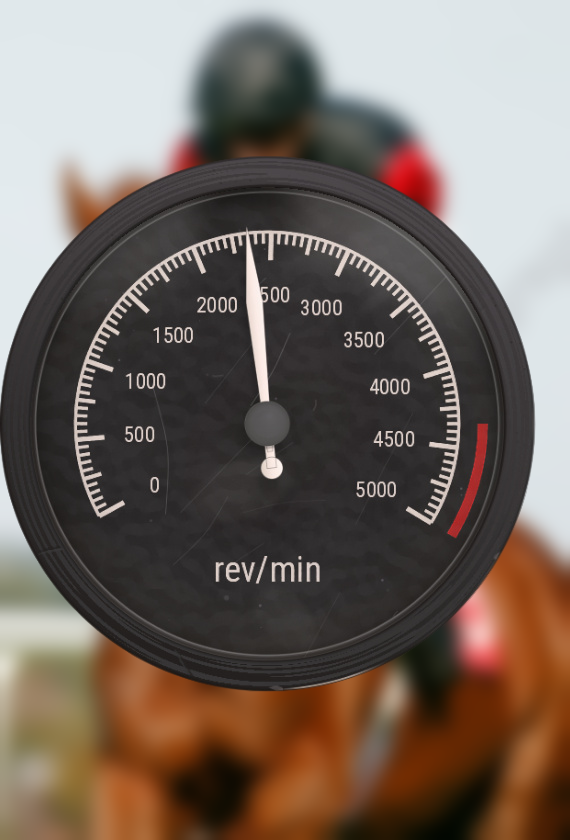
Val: 2350 rpm
